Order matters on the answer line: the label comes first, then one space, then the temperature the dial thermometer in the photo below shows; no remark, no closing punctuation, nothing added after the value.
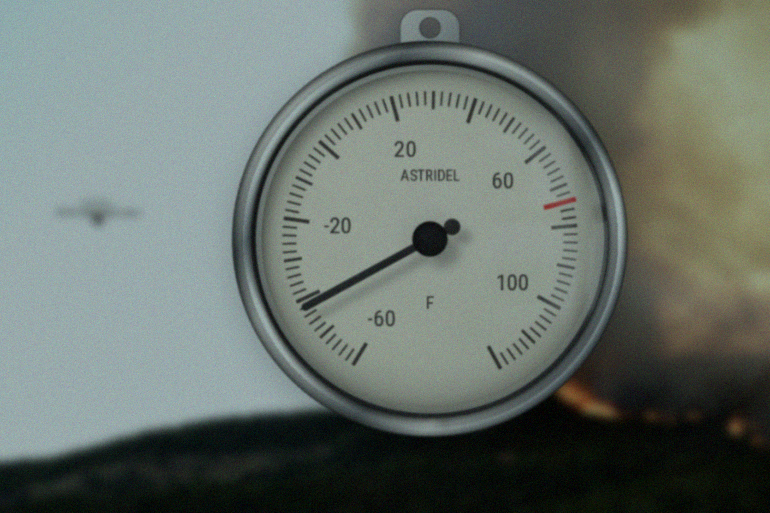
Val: -42 °F
